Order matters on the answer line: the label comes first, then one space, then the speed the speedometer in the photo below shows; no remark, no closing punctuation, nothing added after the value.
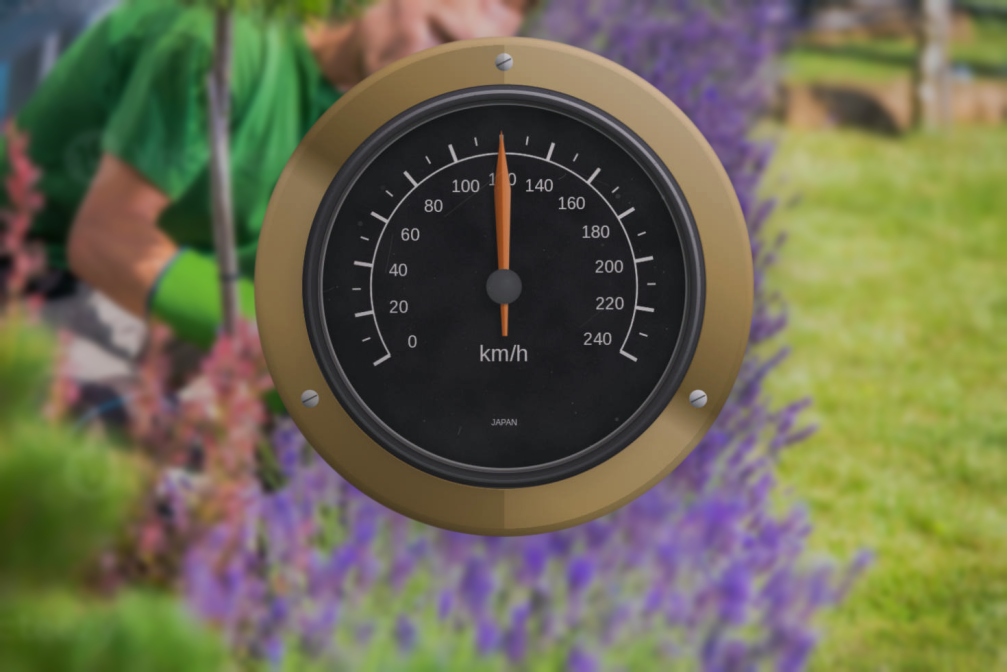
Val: 120 km/h
